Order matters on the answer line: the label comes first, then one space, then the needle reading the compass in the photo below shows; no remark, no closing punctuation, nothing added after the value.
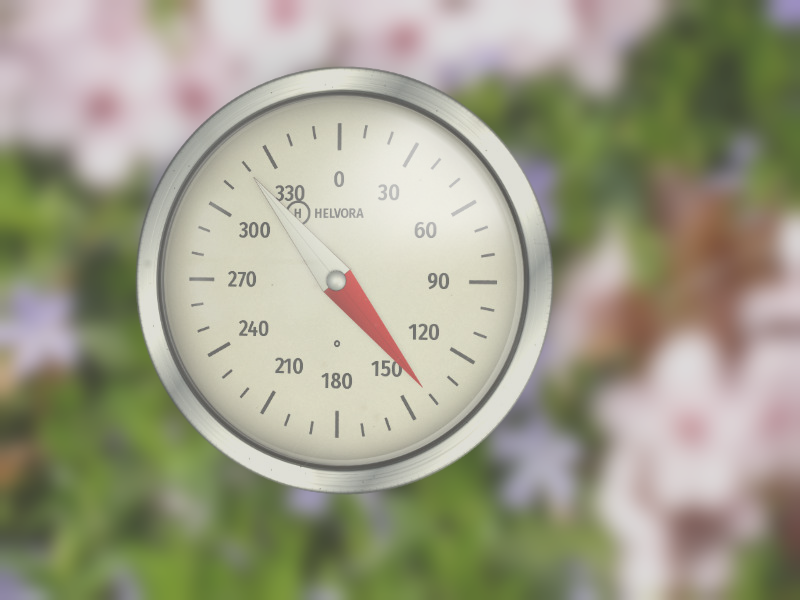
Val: 140 °
